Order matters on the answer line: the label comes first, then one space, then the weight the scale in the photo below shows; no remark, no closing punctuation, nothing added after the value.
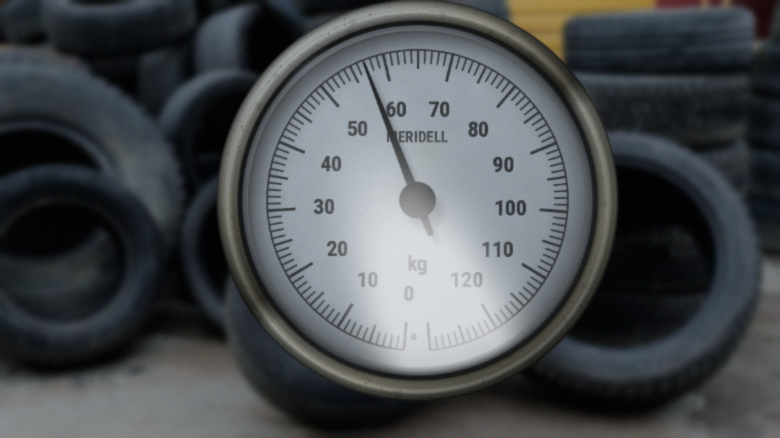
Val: 57 kg
